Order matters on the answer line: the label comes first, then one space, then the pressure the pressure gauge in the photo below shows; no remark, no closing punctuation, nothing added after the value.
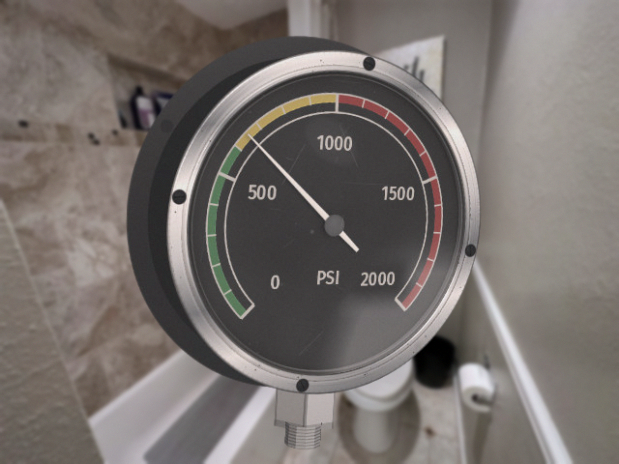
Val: 650 psi
